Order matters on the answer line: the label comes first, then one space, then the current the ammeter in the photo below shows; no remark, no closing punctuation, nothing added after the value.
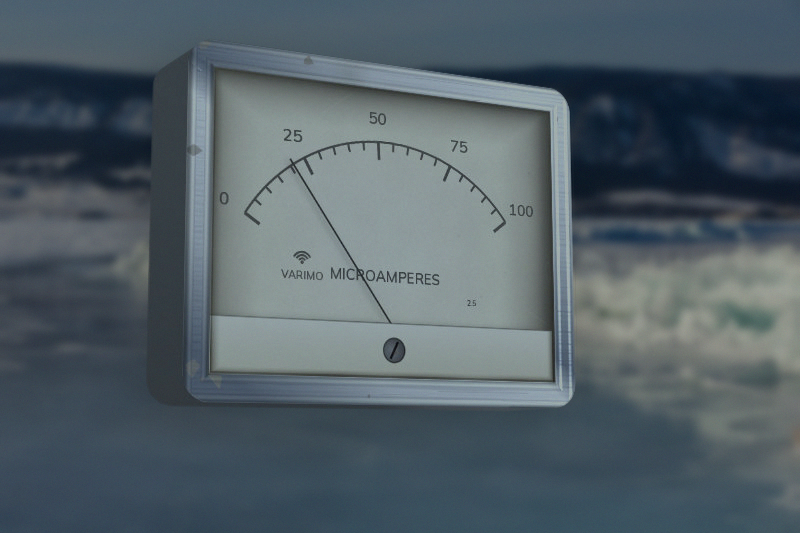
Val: 20 µA
